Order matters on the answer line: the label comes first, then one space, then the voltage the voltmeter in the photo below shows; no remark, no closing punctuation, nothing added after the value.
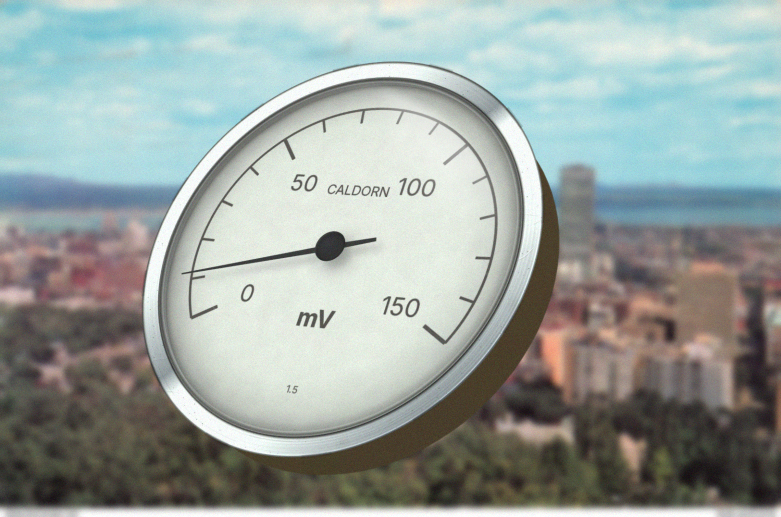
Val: 10 mV
